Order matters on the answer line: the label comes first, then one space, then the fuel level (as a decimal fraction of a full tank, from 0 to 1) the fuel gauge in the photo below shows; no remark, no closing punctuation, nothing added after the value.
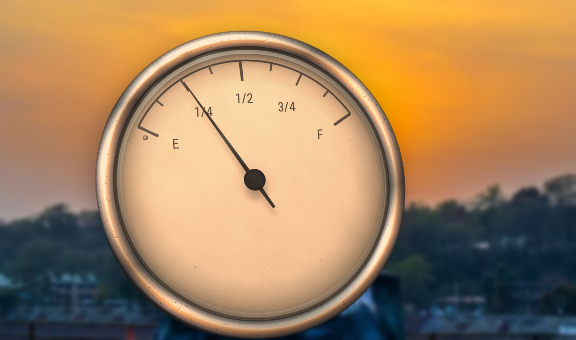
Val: 0.25
